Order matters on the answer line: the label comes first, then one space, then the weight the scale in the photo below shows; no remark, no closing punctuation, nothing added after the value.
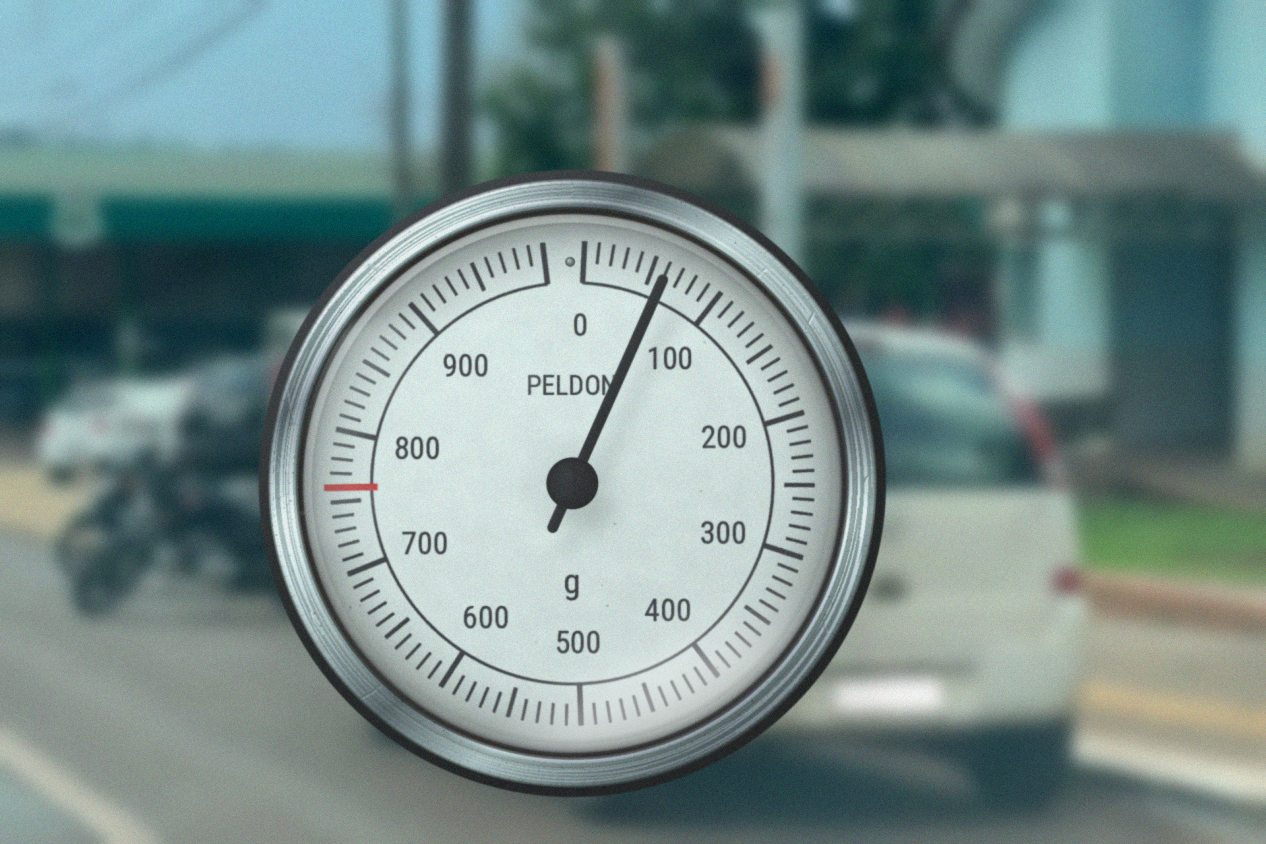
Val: 60 g
